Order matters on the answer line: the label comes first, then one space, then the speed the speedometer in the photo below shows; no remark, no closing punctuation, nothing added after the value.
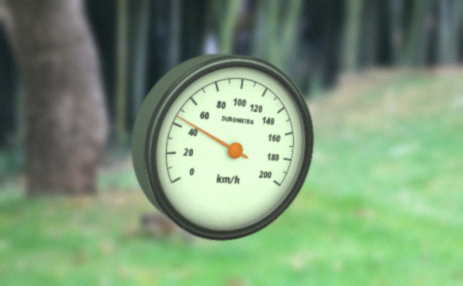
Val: 45 km/h
